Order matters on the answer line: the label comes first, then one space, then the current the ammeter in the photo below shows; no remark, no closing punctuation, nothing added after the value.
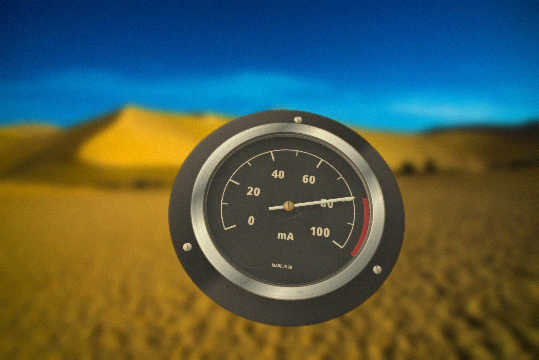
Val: 80 mA
